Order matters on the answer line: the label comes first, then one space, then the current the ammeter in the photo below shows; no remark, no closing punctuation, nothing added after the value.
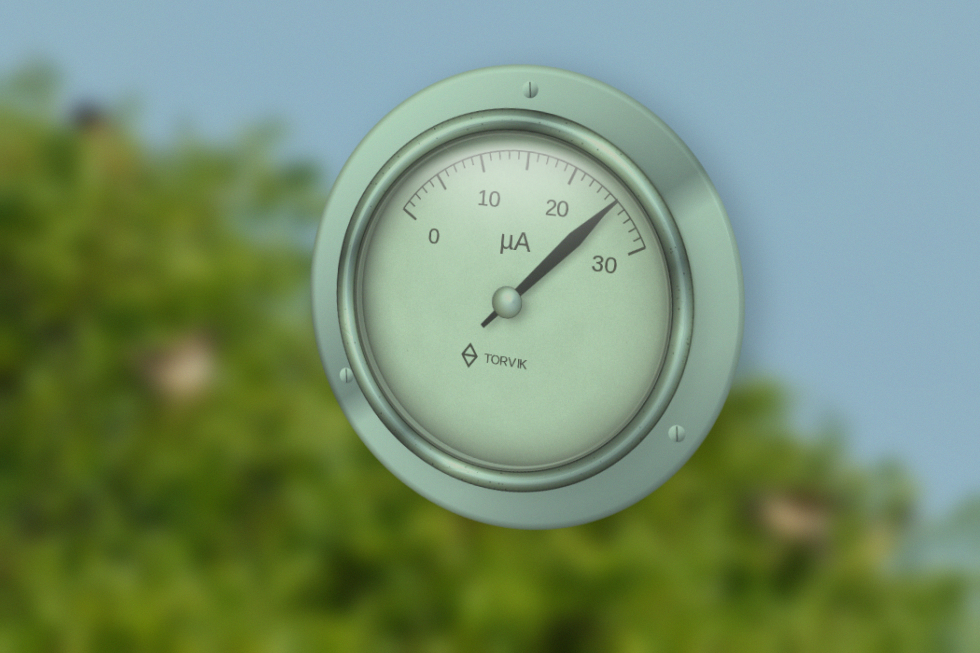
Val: 25 µA
